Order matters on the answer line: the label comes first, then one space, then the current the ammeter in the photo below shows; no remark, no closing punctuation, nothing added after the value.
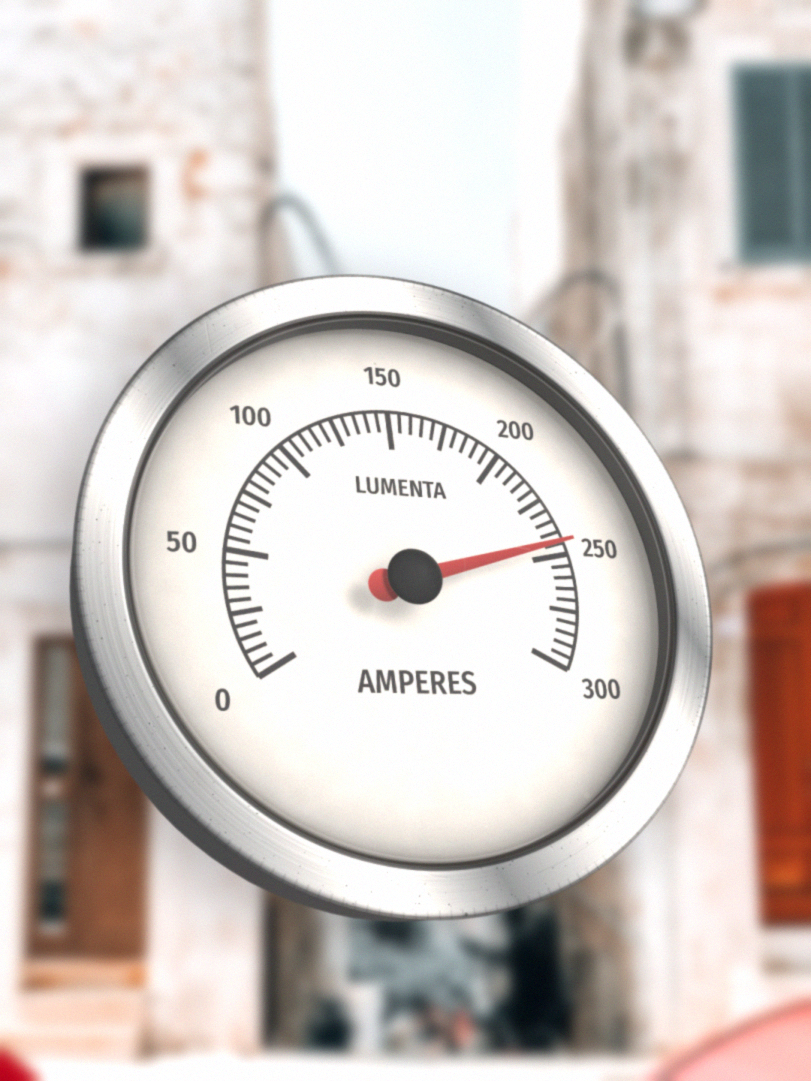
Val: 245 A
